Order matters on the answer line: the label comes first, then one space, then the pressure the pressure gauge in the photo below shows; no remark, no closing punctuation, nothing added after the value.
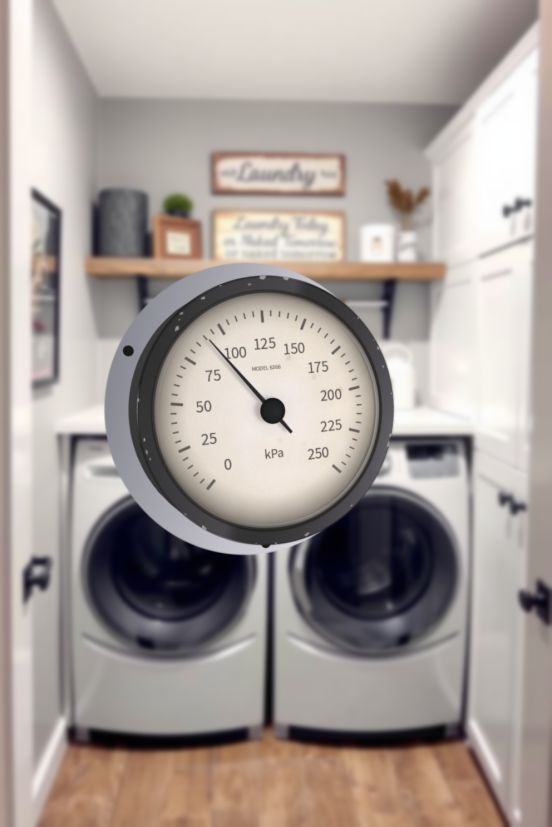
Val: 90 kPa
